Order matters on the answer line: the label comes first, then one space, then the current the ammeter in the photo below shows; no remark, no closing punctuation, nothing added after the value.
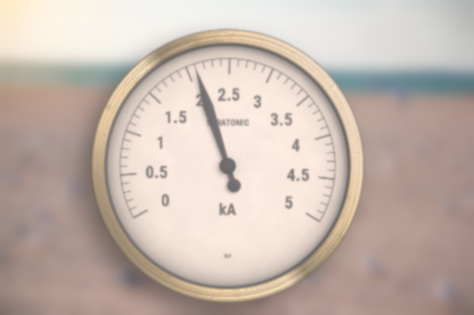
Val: 2.1 kA
